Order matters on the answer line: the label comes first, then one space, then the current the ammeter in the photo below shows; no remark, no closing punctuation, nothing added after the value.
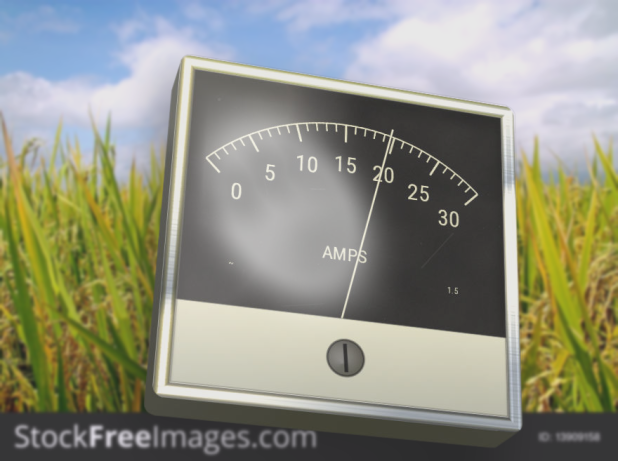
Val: 19.5 A
